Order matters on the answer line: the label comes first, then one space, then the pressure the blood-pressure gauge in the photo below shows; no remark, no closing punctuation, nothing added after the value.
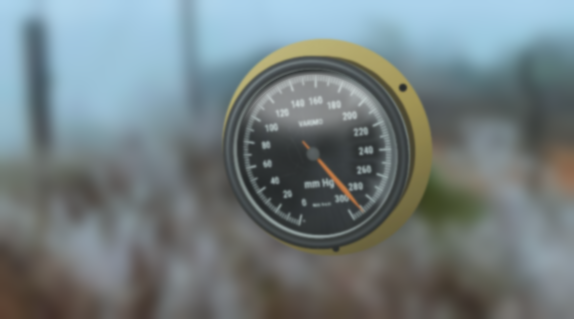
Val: 290 mmHg
